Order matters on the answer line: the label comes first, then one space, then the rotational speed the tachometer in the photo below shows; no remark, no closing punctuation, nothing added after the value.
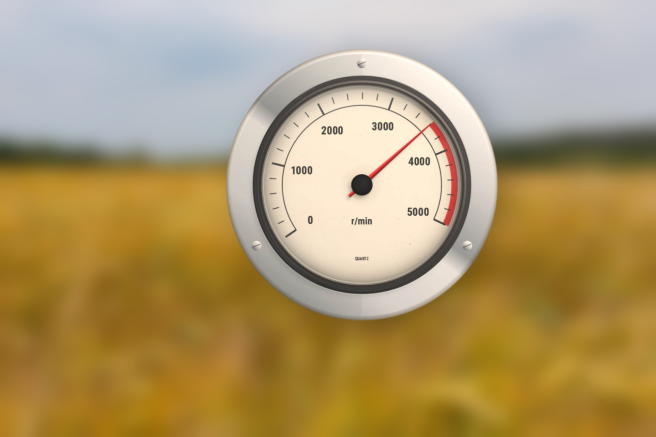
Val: 3600 rpm
